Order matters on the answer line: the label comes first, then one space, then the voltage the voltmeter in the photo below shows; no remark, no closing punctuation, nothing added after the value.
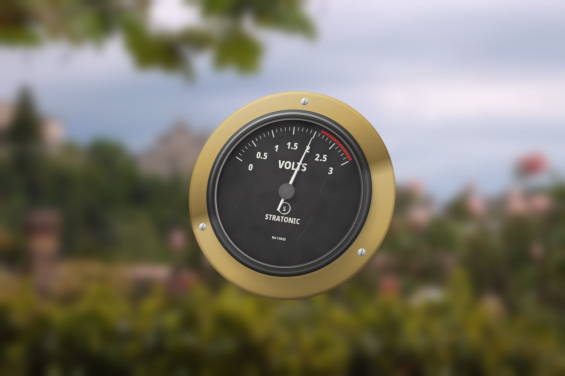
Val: 2 V
